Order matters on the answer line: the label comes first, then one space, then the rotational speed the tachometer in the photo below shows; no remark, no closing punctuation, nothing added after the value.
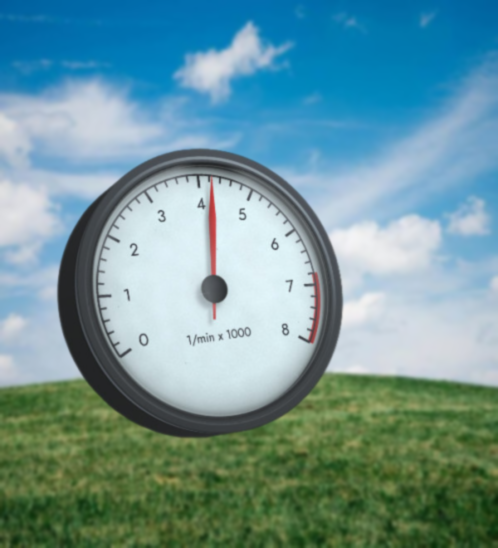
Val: 4200 rpm
